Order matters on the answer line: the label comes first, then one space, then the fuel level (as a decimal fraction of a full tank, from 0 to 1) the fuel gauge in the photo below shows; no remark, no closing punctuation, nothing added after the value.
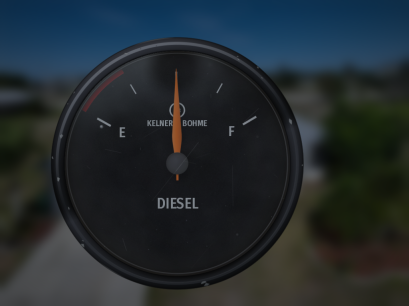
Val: 0.5
